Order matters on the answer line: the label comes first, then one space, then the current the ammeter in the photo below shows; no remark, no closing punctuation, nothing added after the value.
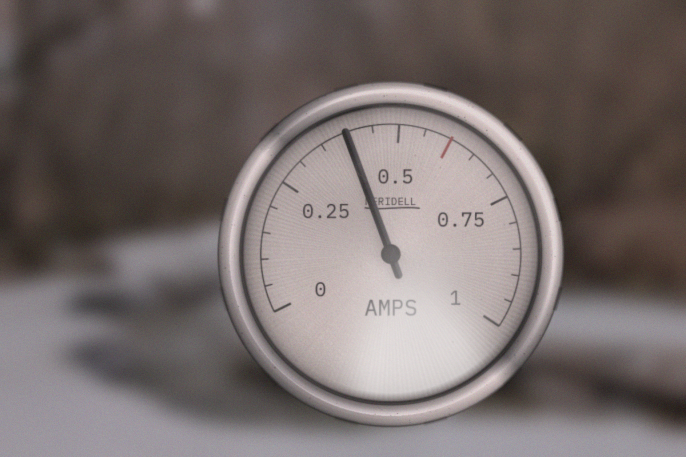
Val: 0.4 A
